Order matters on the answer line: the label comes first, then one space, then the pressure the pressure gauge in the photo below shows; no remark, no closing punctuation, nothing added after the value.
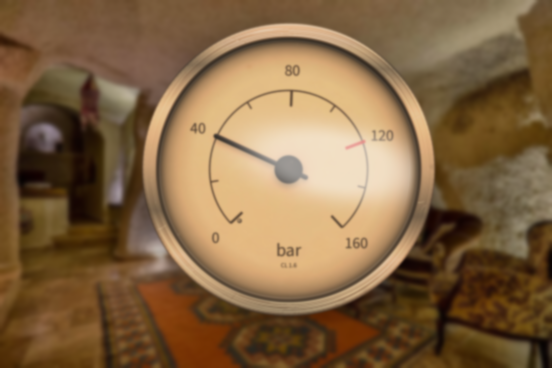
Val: 40 bar
